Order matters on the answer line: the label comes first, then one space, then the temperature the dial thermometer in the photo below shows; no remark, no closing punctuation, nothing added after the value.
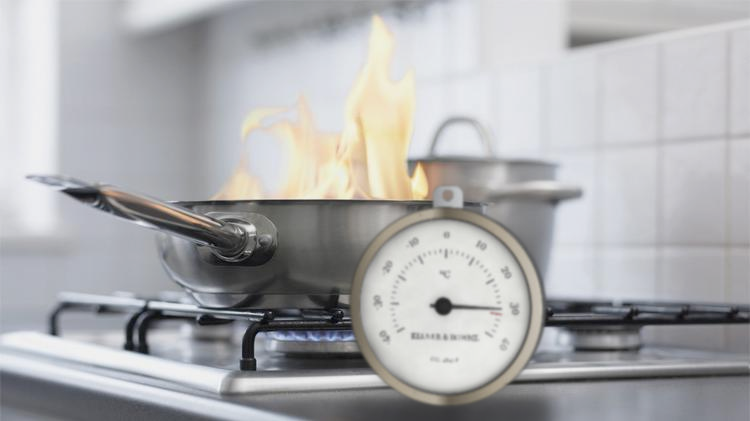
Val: 30 °C
